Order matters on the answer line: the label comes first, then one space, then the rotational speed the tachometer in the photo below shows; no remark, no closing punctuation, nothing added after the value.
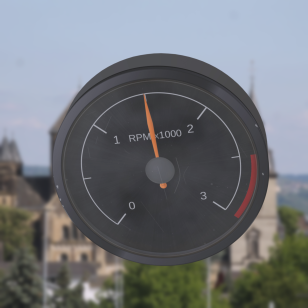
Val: 1500 rpm
